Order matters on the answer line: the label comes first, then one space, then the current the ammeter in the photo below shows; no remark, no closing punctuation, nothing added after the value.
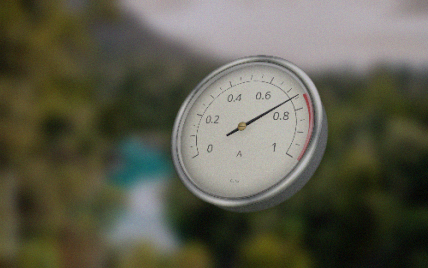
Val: 0.75 A
